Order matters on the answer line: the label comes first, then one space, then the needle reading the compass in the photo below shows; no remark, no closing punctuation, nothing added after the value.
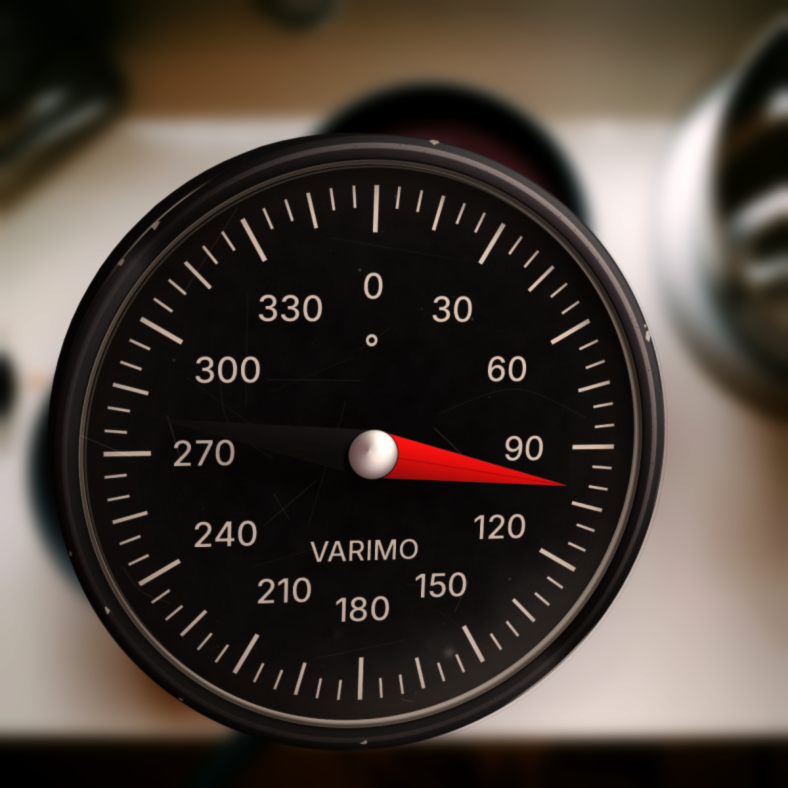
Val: 100 °
